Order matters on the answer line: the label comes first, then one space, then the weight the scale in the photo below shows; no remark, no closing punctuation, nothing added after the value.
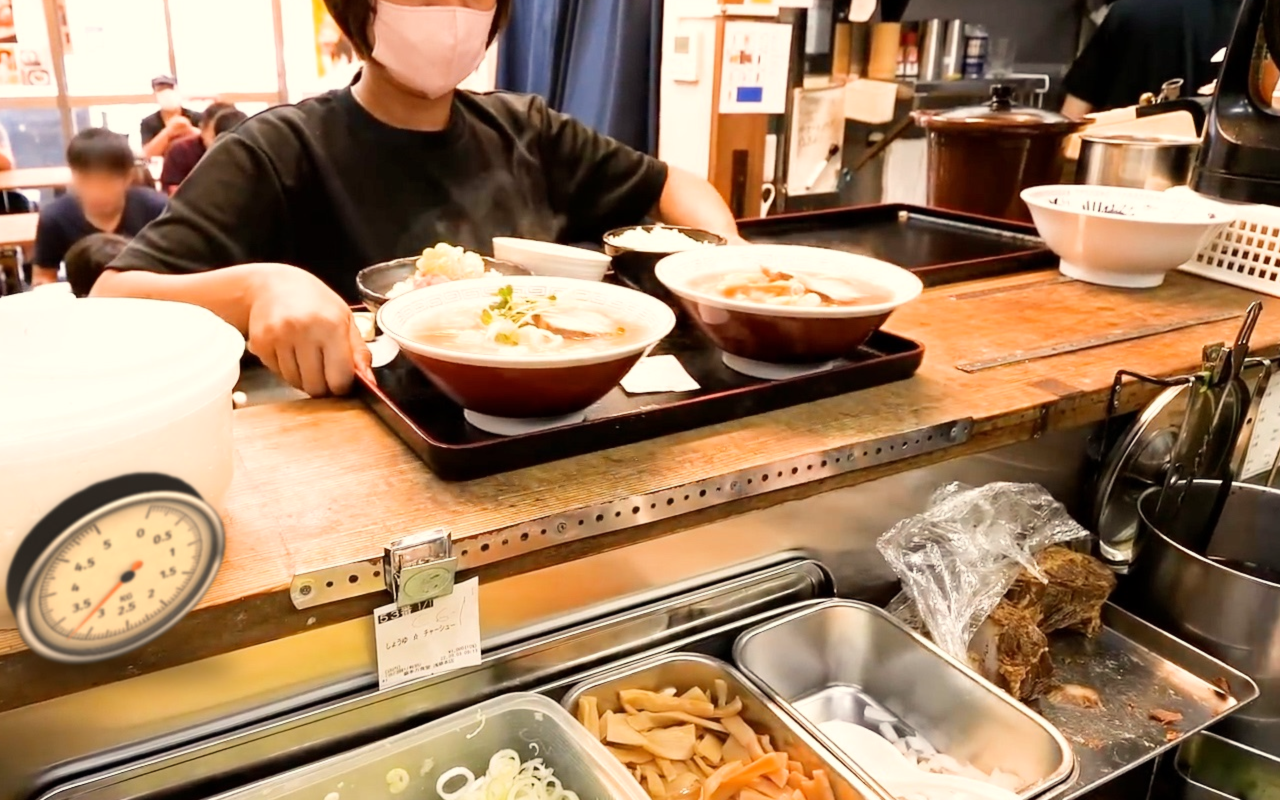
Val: 3.25 kg
